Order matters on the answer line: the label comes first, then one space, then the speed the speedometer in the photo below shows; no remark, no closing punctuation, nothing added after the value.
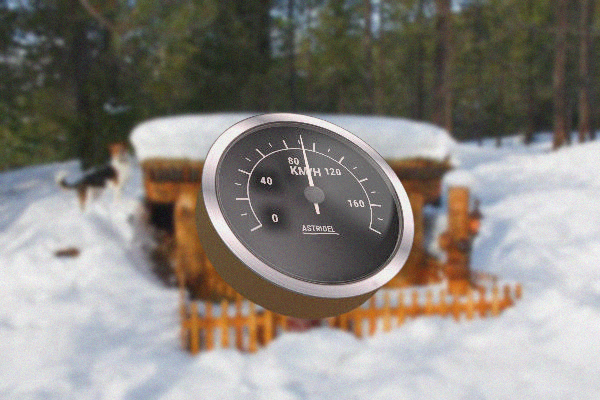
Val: 90 km/h
